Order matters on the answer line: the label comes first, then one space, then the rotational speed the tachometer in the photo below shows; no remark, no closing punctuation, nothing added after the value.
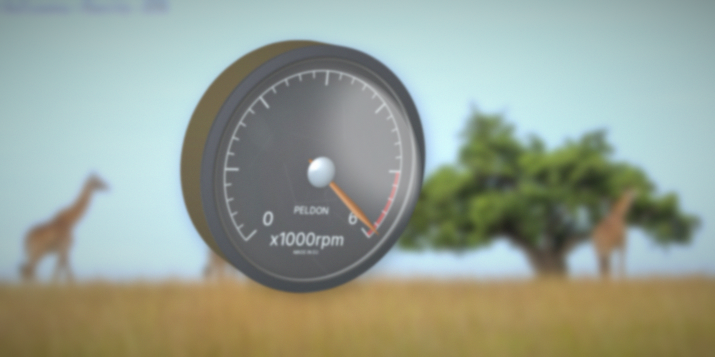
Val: 5900 rpm
